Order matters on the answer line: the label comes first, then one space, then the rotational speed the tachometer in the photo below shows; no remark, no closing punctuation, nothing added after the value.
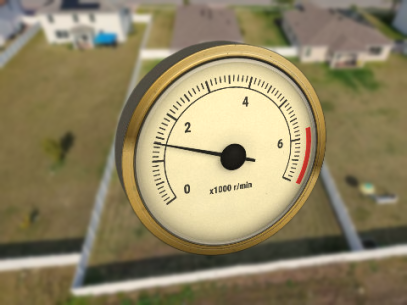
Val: 1400 rpm
